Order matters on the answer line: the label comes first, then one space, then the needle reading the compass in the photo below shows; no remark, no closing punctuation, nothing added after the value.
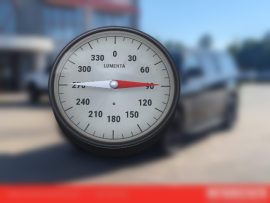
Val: 90 °
